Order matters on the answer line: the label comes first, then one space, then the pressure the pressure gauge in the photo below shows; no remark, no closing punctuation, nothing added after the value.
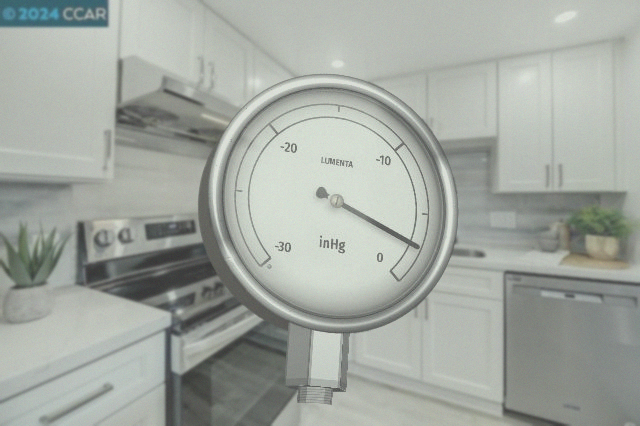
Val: -2.5 inHg
